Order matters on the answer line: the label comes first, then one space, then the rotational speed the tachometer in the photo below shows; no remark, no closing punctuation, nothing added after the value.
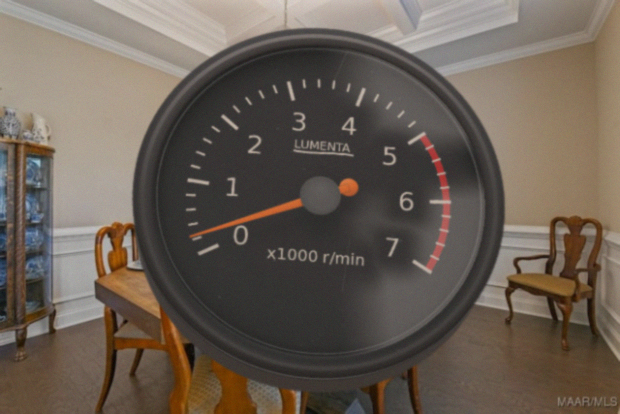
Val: 200 rpm
